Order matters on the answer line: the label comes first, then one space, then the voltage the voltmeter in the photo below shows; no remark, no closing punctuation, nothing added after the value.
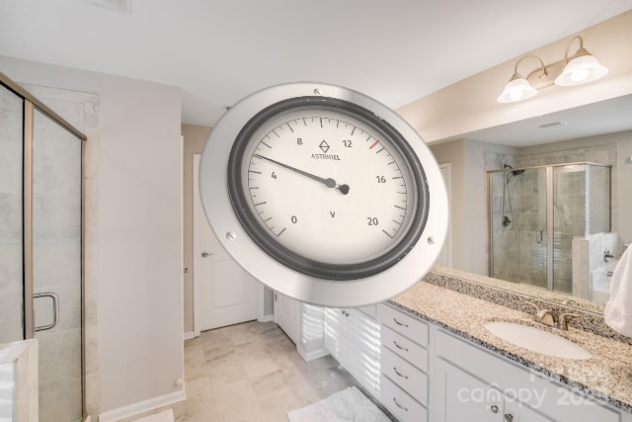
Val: 5 V
